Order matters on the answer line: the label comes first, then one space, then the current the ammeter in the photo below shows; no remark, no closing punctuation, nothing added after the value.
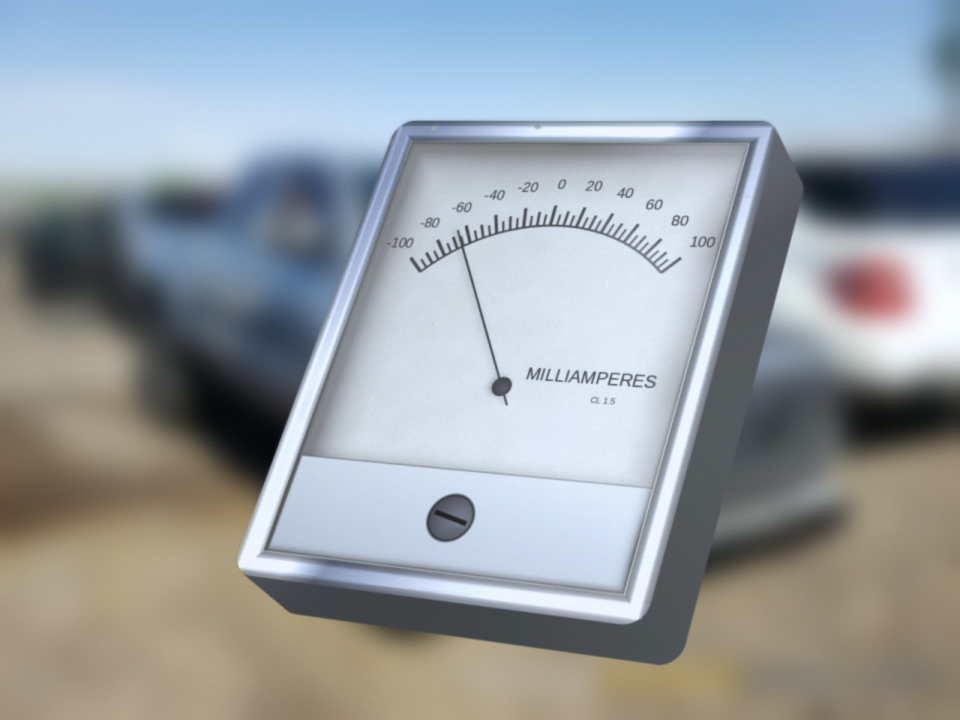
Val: -65 mA
